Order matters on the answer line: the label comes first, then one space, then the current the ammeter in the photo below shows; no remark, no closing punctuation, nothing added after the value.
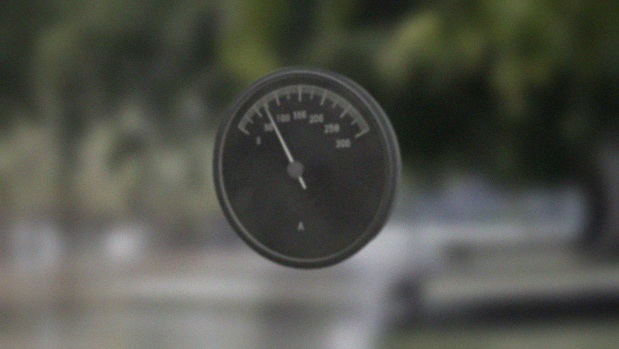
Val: 75 A
